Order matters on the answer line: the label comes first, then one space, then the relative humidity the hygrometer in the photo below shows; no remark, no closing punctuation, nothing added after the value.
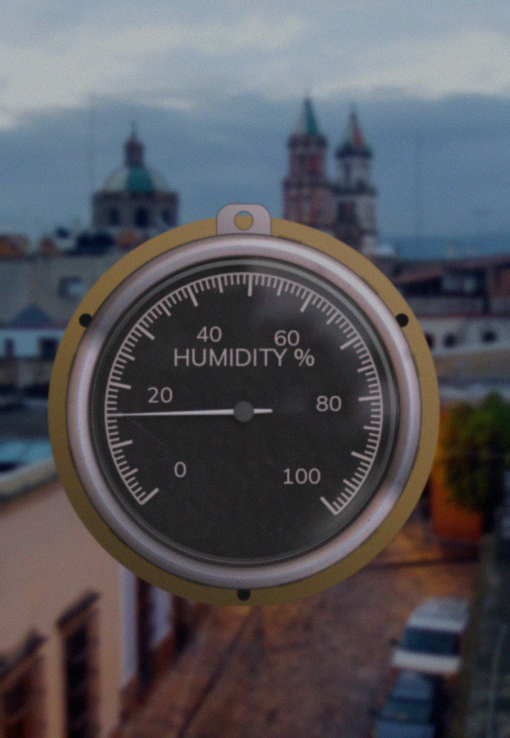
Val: 15 %
